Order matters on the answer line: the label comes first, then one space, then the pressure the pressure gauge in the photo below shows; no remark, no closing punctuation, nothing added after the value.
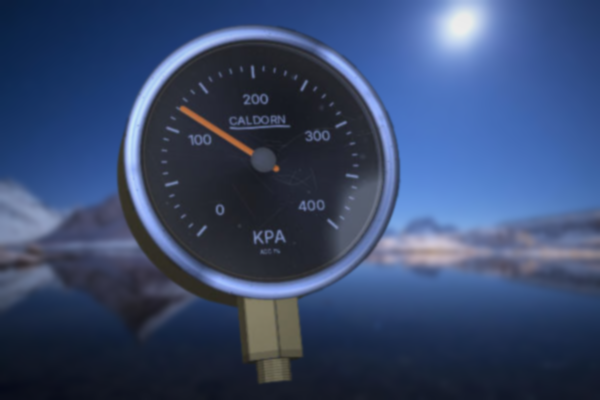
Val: 120 kPa
